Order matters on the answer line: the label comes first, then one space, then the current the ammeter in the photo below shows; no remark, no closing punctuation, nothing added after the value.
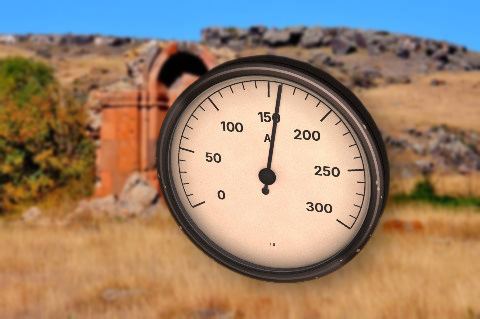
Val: 160 A
